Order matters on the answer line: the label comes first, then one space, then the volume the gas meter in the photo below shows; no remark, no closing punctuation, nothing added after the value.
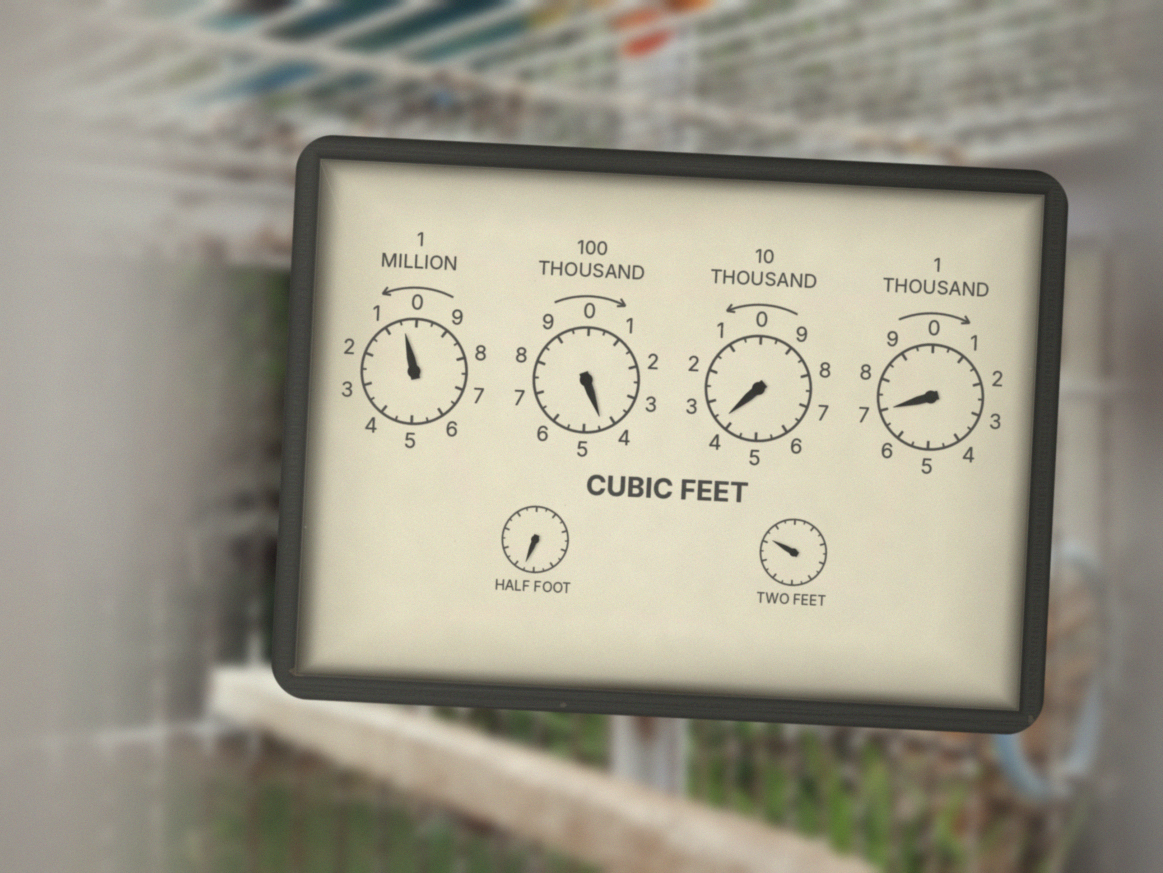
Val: 43700 ft³
